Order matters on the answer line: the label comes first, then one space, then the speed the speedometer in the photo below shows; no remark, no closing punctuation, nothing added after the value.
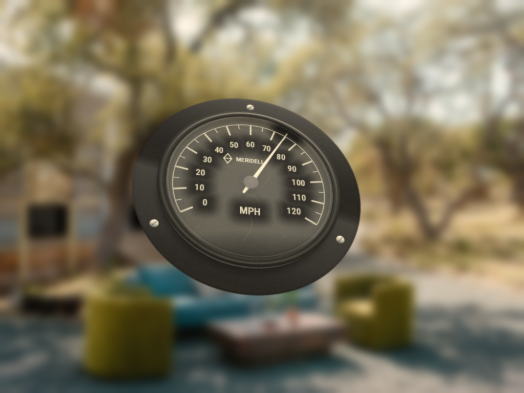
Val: 75 mph
